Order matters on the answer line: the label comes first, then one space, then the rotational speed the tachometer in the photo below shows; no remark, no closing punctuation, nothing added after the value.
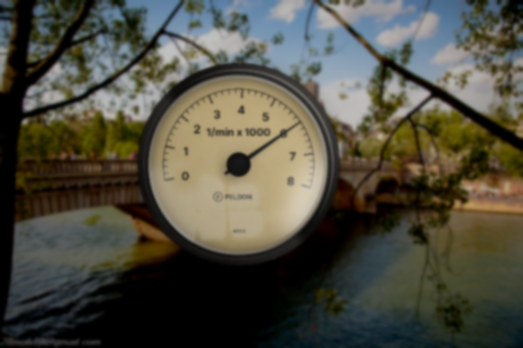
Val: 6000 rpm
